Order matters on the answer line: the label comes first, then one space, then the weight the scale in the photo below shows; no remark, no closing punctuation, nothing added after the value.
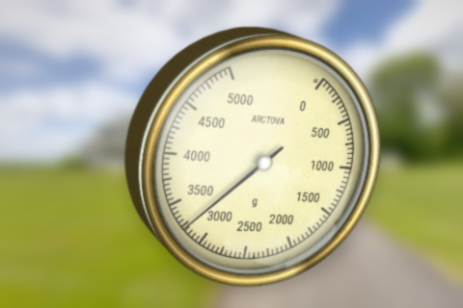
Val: 3250 g
